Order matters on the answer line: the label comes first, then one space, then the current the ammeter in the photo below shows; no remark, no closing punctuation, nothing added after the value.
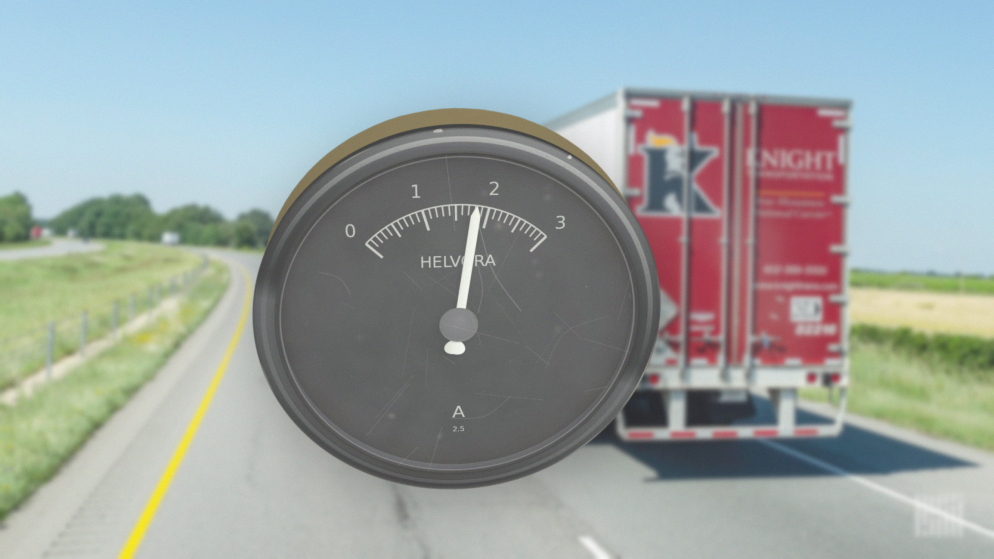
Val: 1.8 A
